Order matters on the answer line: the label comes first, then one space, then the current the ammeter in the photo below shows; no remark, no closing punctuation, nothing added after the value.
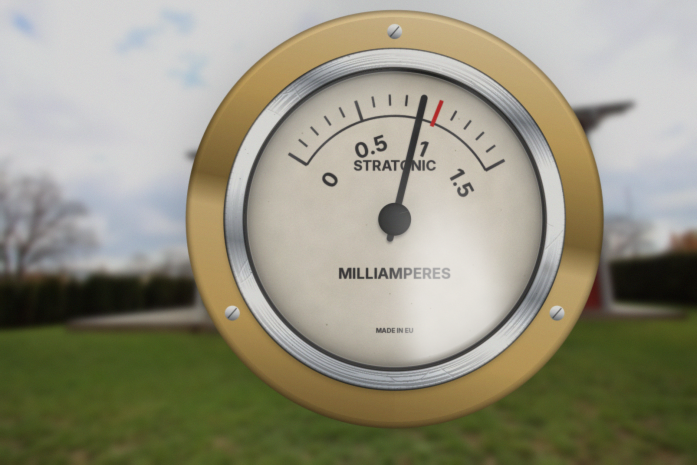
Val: 0.9 mA
